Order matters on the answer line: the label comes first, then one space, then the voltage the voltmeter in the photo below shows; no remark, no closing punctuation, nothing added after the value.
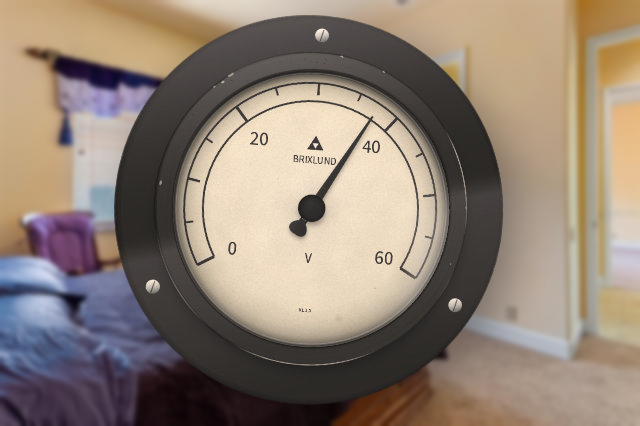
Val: 37.5 V
